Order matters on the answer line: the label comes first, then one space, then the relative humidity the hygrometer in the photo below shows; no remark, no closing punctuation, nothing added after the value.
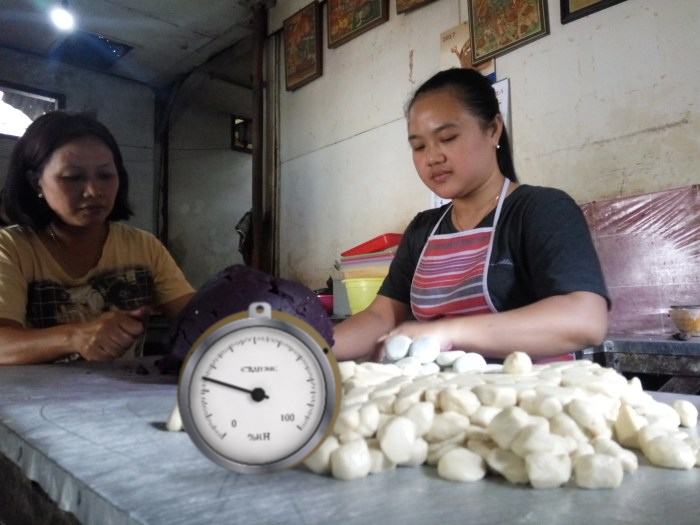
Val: 25 %
